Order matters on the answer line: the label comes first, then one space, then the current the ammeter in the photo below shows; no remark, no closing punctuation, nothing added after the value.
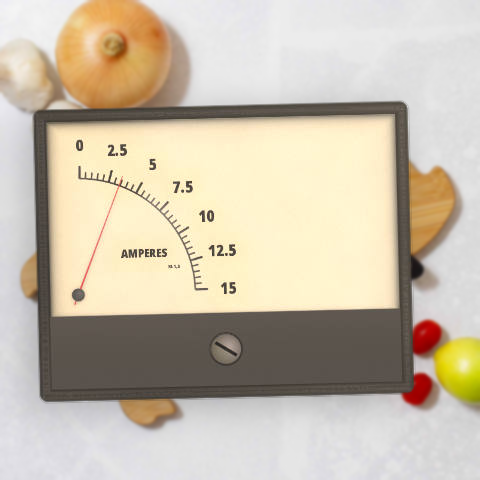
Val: 3.5 A
